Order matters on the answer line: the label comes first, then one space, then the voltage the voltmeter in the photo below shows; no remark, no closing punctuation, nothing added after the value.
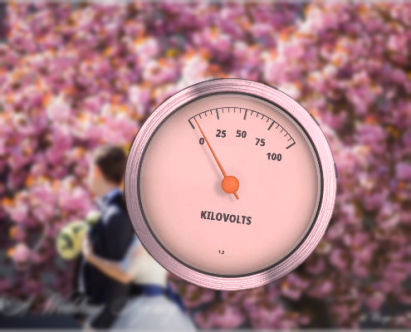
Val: 5 kV
